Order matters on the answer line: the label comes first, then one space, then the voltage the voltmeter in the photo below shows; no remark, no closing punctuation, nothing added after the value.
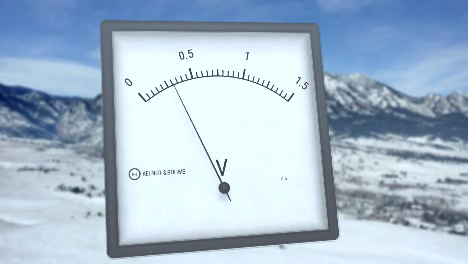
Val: 0.3 V
